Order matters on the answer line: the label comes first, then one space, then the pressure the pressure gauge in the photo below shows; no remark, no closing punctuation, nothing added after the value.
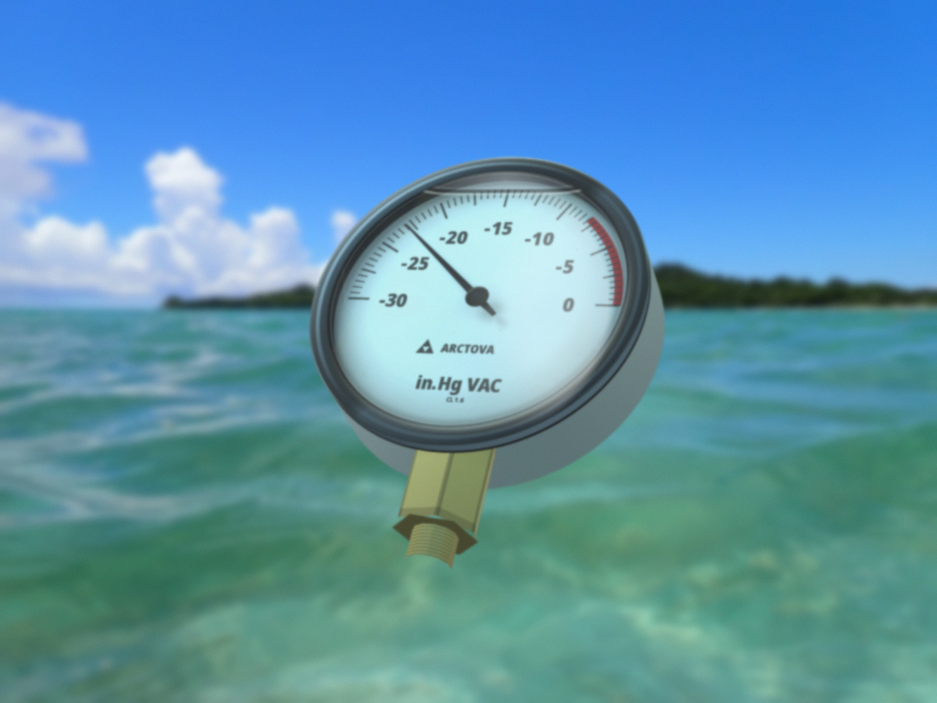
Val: -23 inHg
